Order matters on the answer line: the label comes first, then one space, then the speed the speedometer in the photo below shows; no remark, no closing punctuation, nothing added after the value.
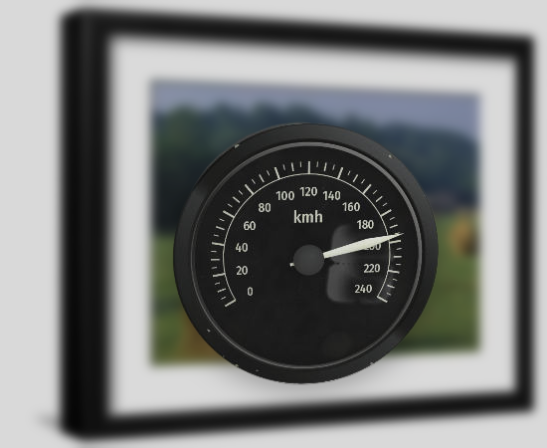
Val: 195 km/h
